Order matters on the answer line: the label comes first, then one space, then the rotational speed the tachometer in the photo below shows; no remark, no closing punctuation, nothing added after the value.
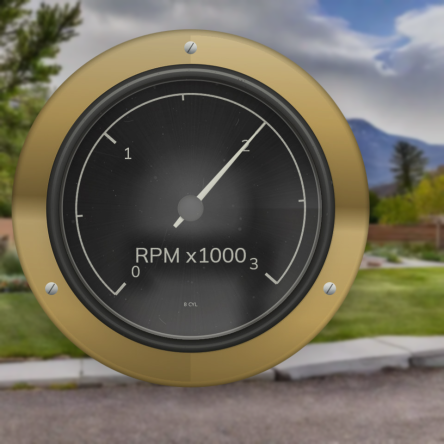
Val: 2000 rpm
